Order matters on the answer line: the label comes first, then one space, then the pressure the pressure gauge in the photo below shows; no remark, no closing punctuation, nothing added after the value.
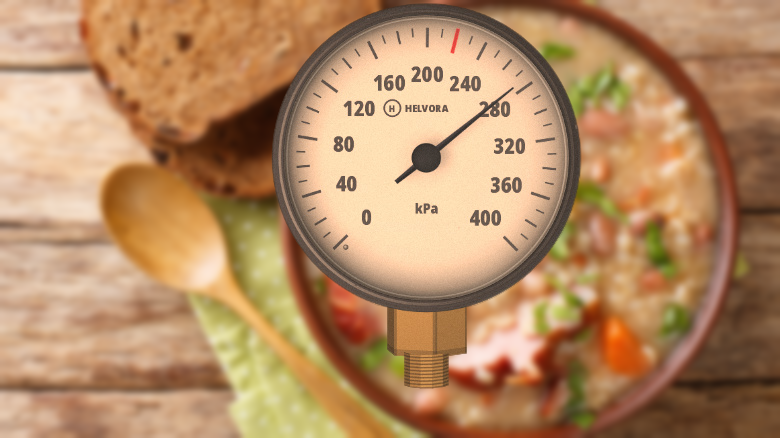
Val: 275 kPa
